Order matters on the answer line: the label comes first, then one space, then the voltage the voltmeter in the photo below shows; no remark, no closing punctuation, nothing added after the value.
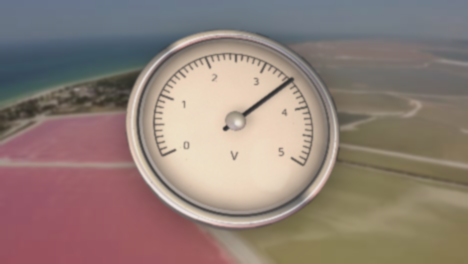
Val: 3.5 V
